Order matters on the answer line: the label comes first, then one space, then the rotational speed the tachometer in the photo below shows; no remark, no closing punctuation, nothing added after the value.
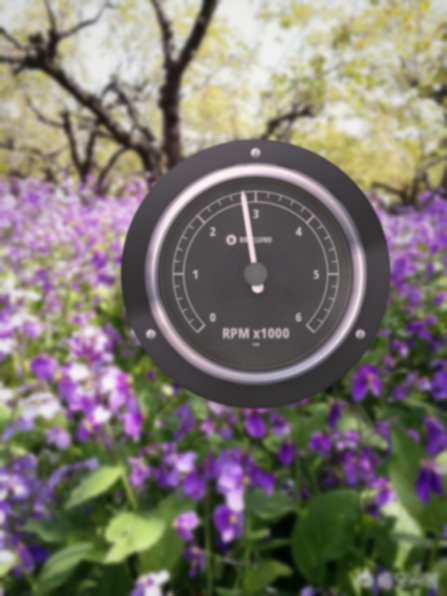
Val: 2800 rpm
